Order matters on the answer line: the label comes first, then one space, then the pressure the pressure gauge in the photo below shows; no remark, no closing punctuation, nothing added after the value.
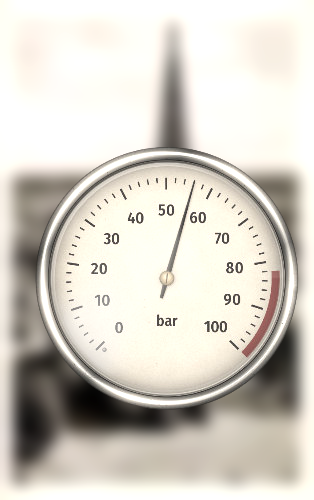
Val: 56 bar
